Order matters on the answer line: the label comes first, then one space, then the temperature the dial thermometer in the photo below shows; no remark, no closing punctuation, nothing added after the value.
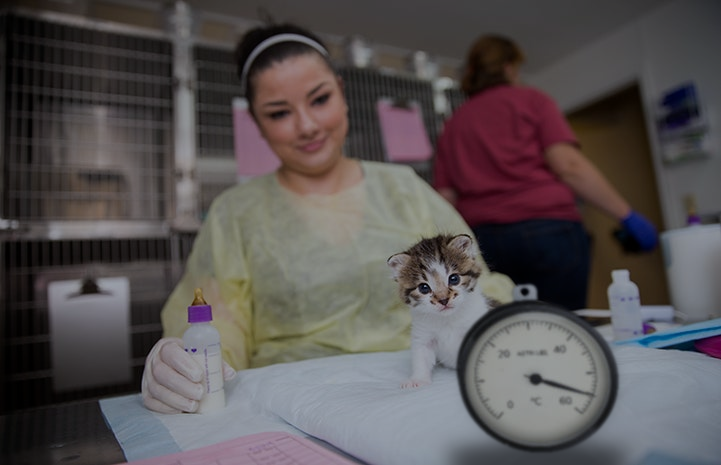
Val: 55 °C
